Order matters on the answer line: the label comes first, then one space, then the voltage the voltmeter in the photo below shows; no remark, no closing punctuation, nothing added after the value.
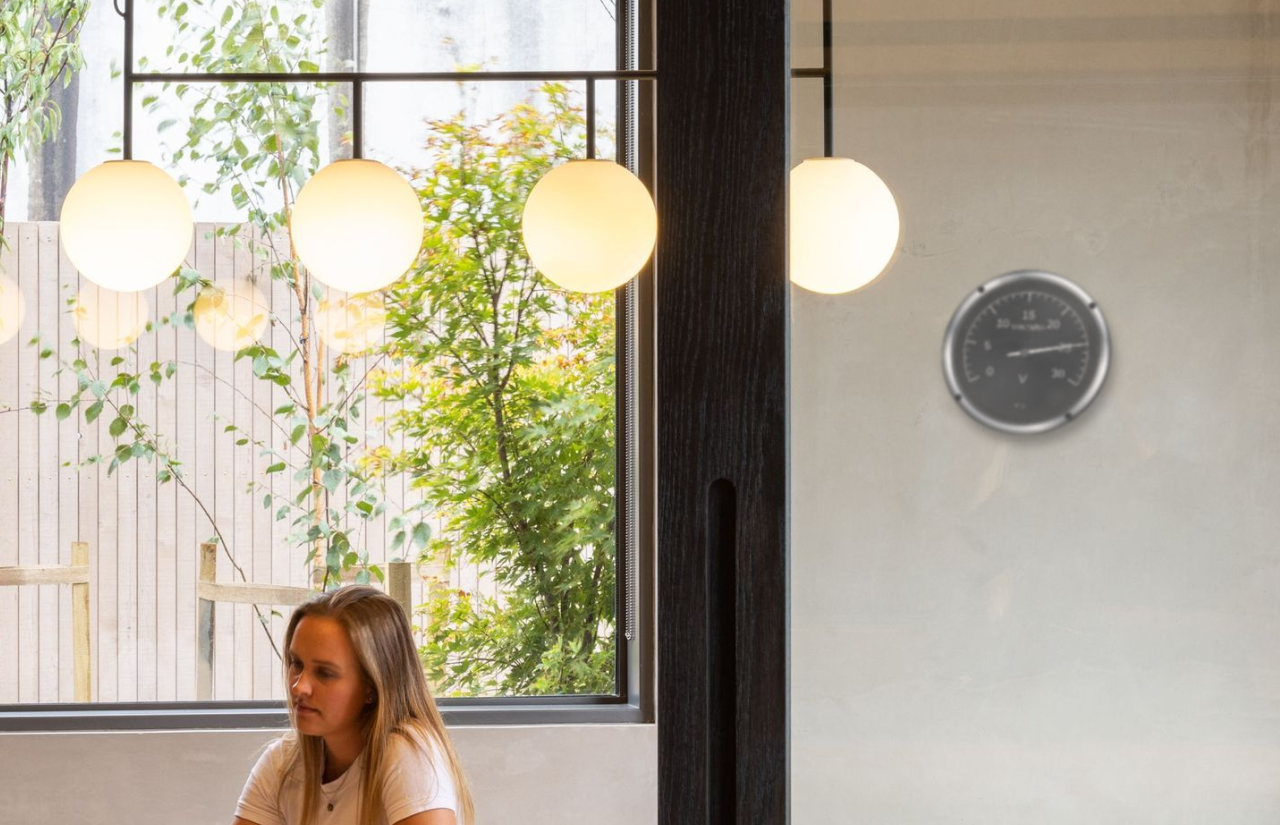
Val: 25 V
